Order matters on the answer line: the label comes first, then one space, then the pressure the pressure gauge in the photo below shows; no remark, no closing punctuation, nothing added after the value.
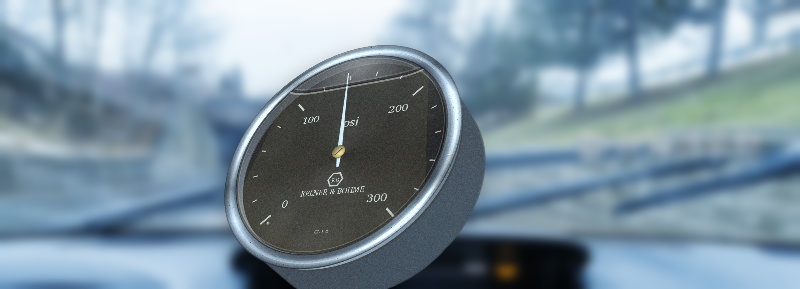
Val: 140 psi
